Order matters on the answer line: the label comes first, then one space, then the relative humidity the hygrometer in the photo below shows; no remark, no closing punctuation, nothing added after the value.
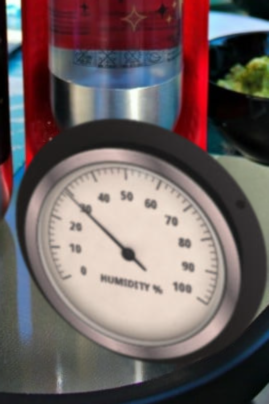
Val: 30 %
